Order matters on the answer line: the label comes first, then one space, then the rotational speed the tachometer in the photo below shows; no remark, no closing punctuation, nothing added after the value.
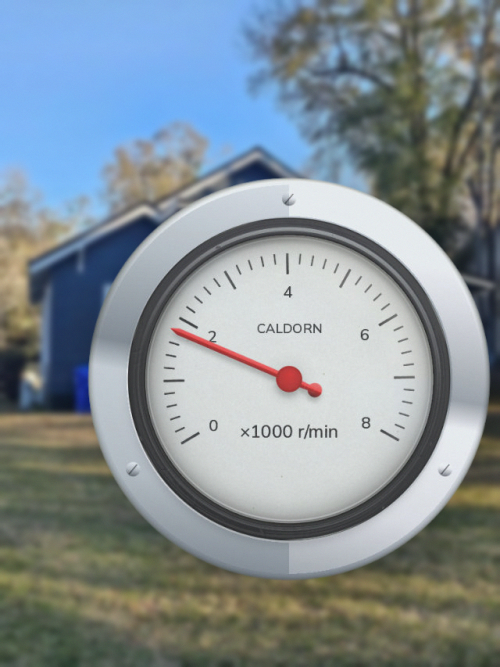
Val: 1800 rpm
